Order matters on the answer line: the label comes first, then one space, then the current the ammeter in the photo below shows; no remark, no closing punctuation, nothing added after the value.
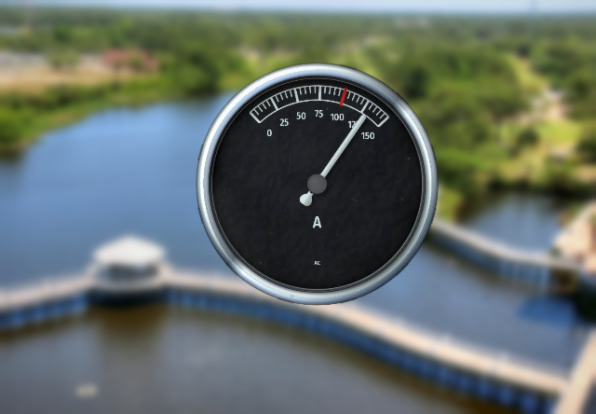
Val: 130 A
